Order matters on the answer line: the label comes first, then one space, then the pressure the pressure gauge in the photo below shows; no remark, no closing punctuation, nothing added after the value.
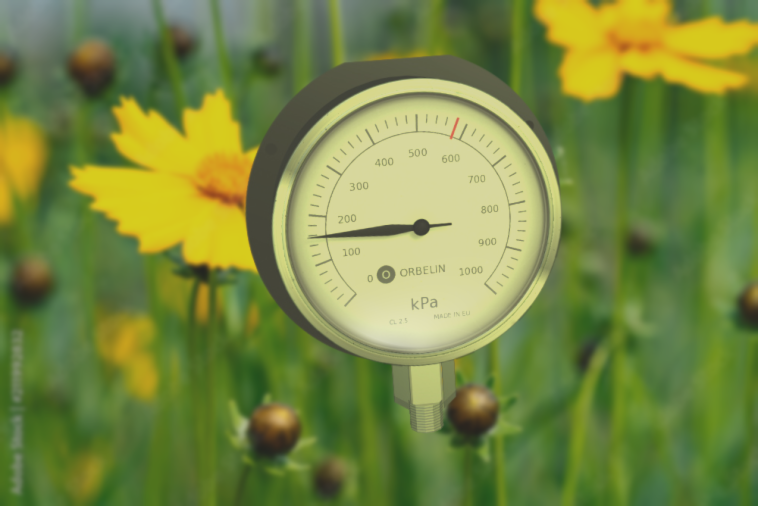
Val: 160 kPa
